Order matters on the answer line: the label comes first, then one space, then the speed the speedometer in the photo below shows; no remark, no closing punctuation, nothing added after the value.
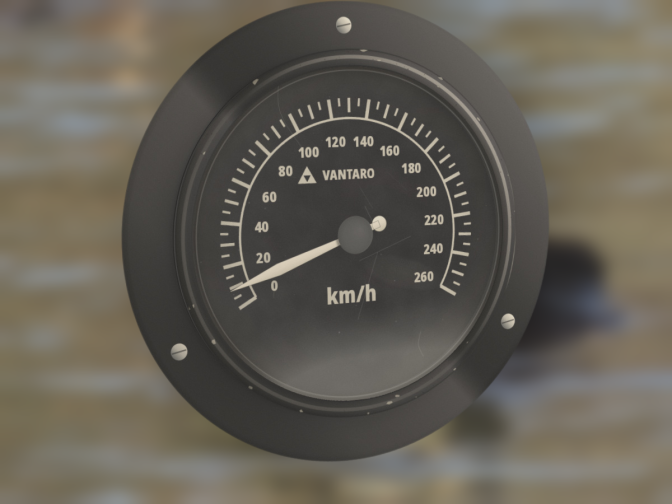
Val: 10 km/h
